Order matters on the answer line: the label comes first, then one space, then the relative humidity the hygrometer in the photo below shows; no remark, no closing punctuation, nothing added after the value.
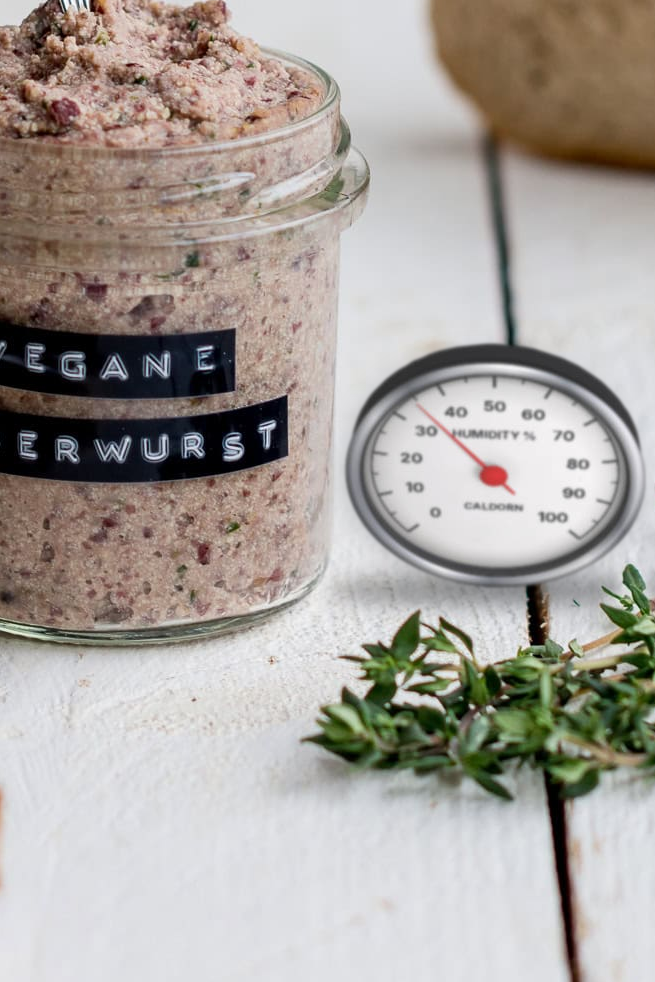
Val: 35 %
